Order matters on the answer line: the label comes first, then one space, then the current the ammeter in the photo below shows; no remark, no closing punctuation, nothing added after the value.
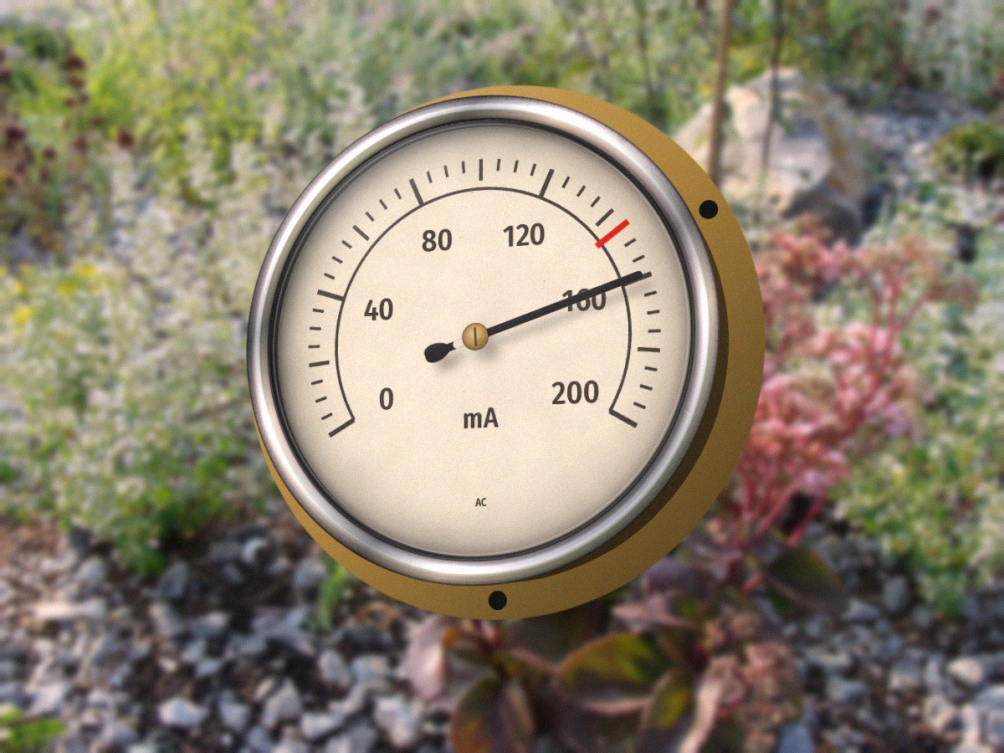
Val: 160 mA
